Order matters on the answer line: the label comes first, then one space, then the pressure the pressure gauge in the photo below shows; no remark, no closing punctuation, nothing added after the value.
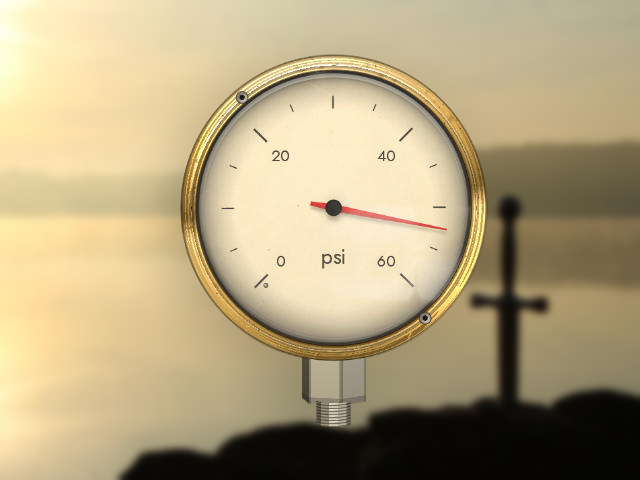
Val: 52.5 psi
